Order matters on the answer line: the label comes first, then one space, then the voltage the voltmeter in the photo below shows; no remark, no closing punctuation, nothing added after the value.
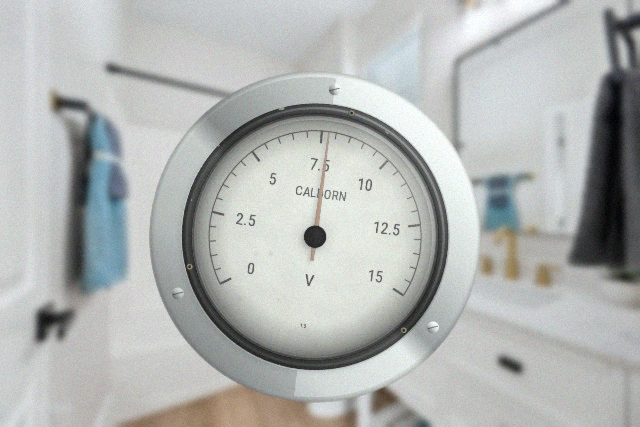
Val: 7.75 V
